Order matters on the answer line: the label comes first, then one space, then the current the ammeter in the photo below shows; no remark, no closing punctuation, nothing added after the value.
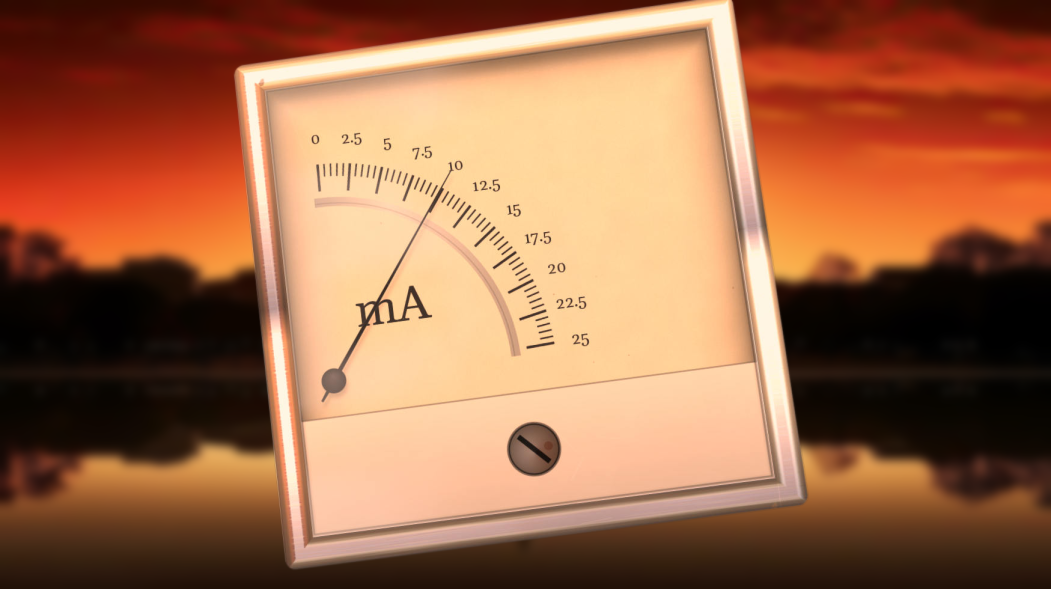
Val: 10 mA
